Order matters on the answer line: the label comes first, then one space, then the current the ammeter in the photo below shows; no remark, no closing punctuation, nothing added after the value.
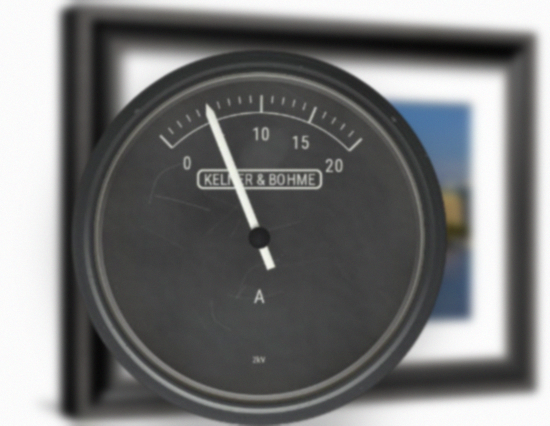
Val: 5 A
